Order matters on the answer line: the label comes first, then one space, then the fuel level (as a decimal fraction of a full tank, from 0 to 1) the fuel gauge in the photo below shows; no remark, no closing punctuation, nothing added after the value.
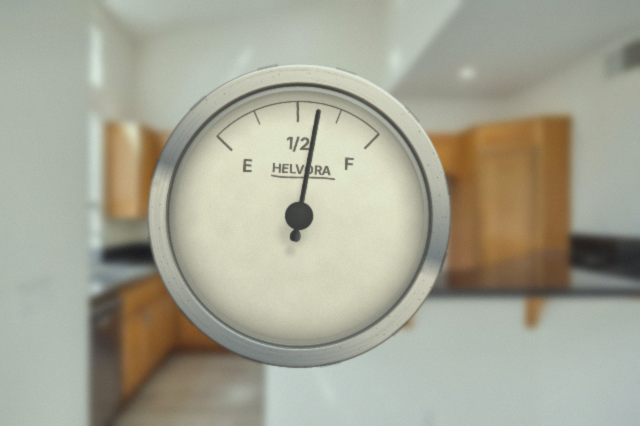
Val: 0.625
